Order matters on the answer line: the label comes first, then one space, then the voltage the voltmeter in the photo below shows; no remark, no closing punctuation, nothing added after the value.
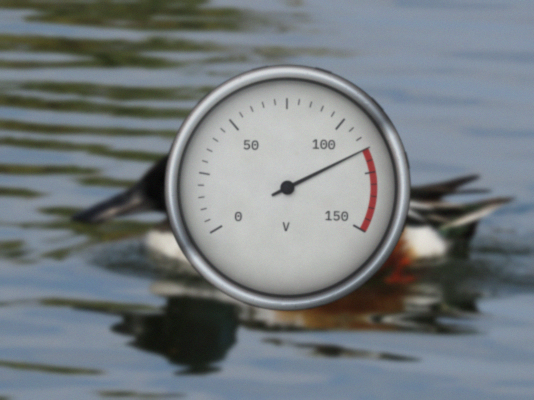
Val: 115 V
